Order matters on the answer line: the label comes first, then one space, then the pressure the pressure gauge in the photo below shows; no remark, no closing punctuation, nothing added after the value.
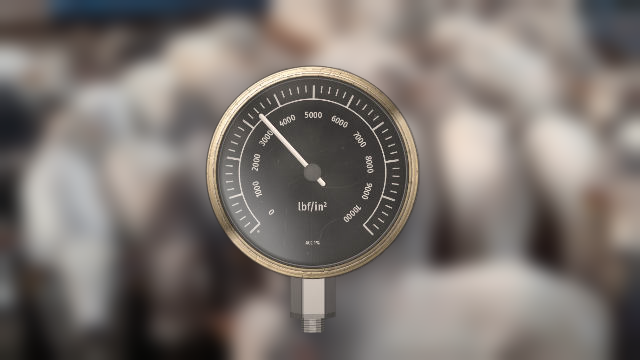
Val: 3400 psi
